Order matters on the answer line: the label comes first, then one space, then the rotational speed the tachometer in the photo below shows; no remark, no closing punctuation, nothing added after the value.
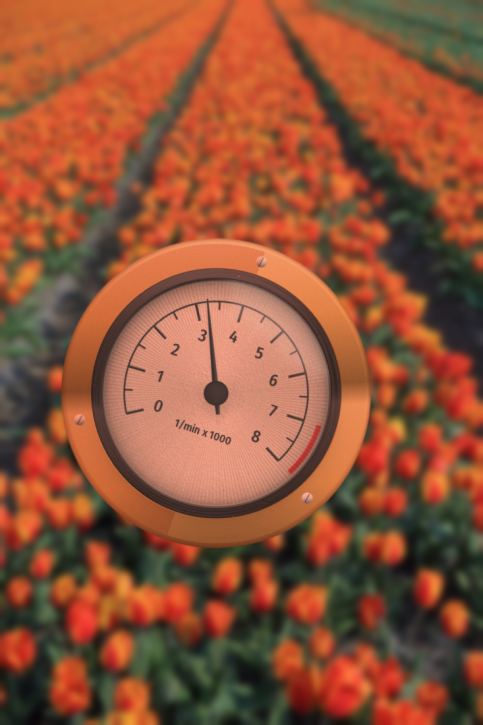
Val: 3250 rpm
